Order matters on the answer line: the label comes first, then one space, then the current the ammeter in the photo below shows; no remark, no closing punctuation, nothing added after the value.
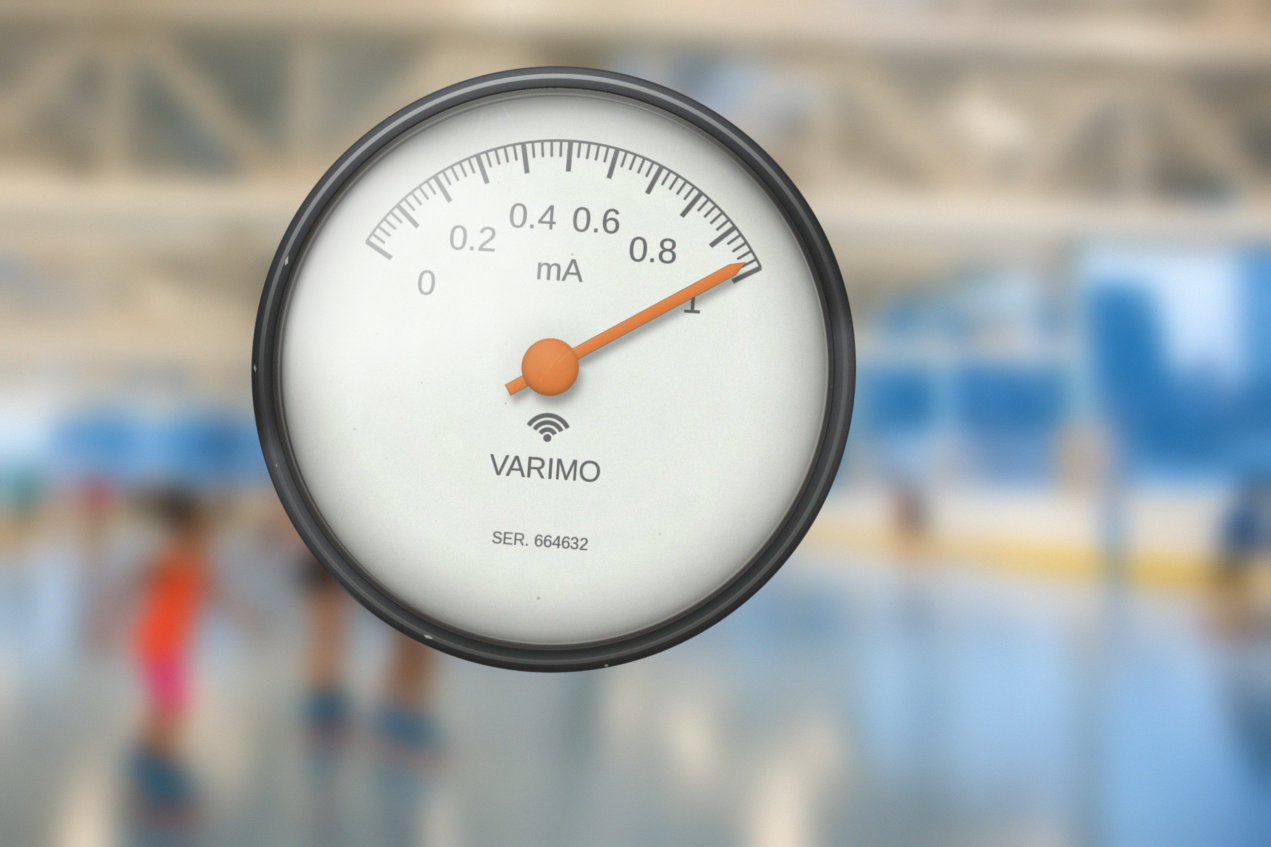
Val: 0.98 mA
